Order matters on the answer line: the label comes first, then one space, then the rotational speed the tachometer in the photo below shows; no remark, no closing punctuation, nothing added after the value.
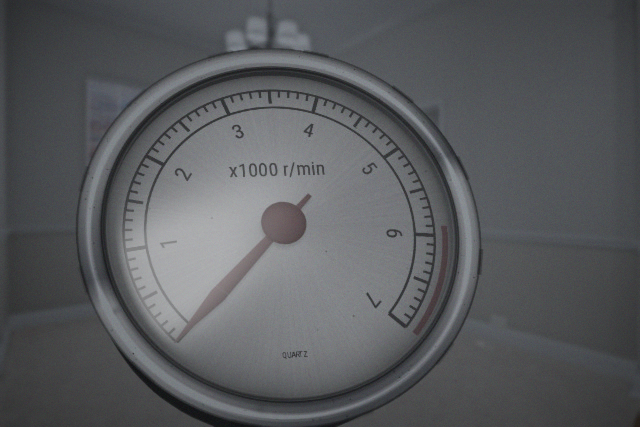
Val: 0 rpm
